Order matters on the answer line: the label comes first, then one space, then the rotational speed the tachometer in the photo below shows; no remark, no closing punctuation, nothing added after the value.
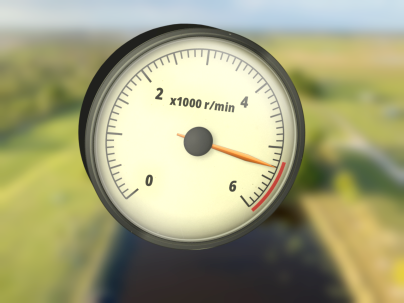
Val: 5300 rpm
